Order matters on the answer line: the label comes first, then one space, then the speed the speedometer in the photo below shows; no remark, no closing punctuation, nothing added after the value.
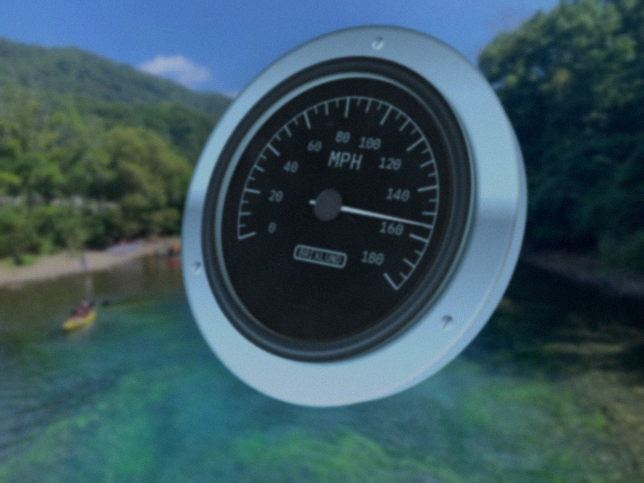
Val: 155 mph
